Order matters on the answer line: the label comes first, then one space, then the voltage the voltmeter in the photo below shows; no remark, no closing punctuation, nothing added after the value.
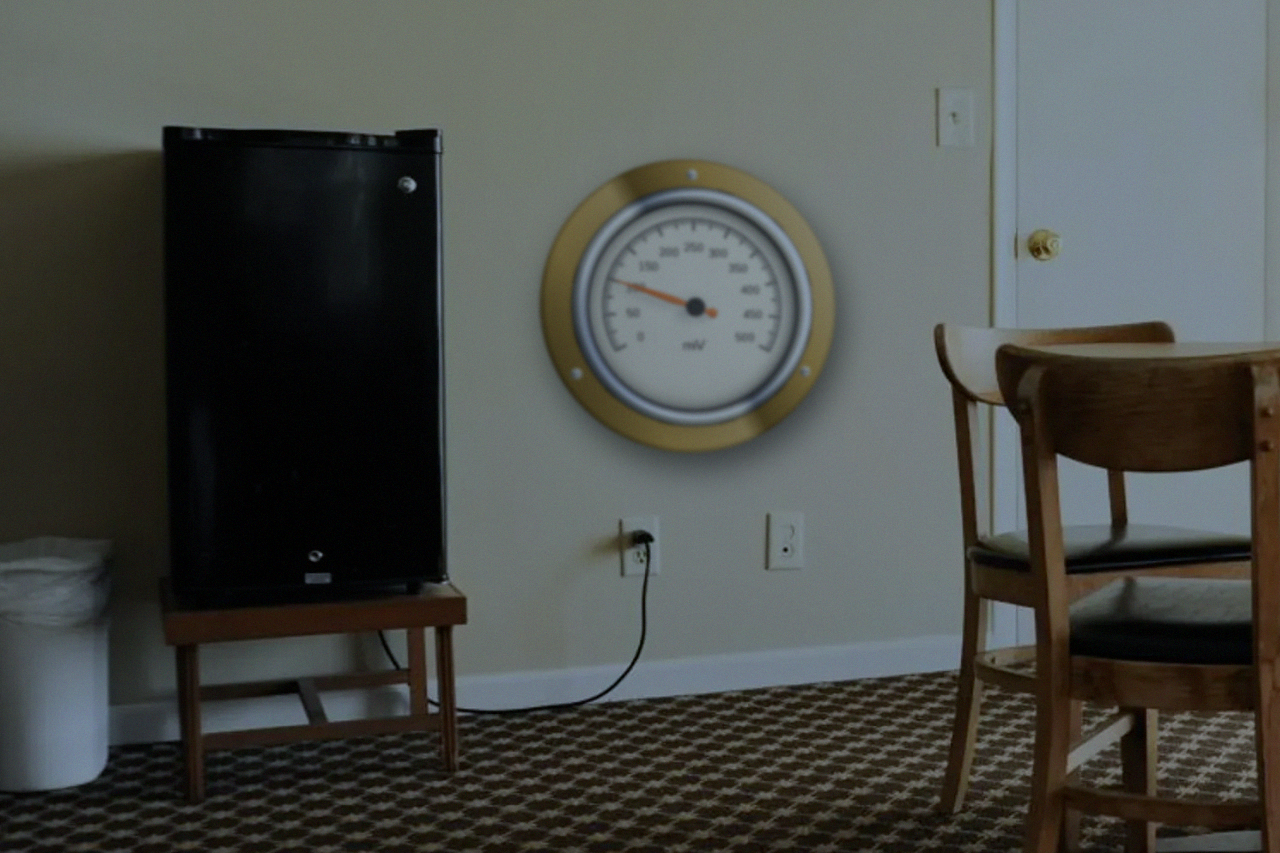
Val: 100 mV
